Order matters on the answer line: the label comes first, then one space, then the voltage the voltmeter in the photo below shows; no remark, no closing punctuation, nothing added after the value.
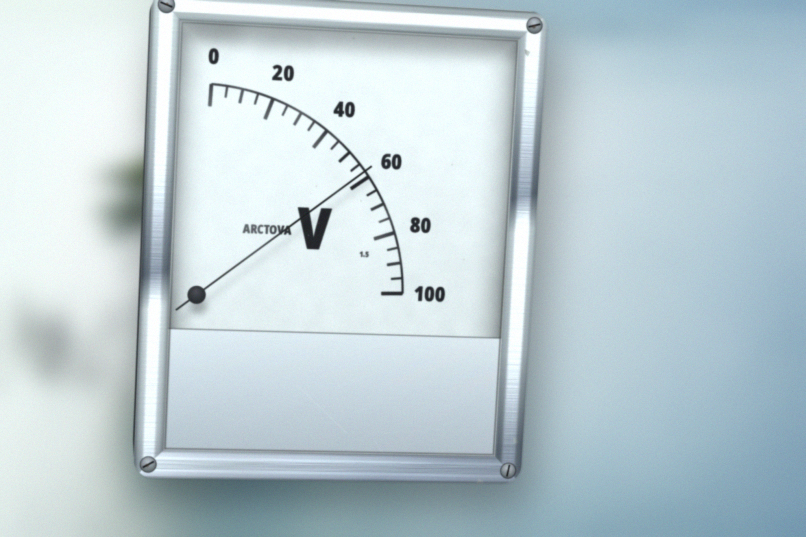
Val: 57.5 V
